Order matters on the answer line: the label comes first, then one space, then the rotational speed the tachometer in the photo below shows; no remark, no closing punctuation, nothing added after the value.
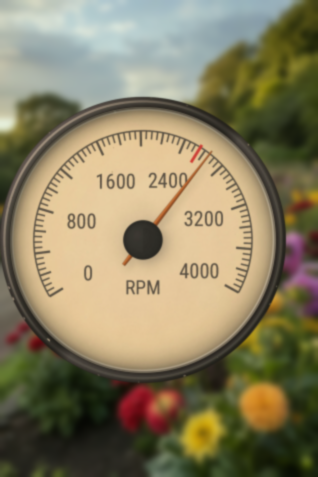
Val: 2650 rpm
